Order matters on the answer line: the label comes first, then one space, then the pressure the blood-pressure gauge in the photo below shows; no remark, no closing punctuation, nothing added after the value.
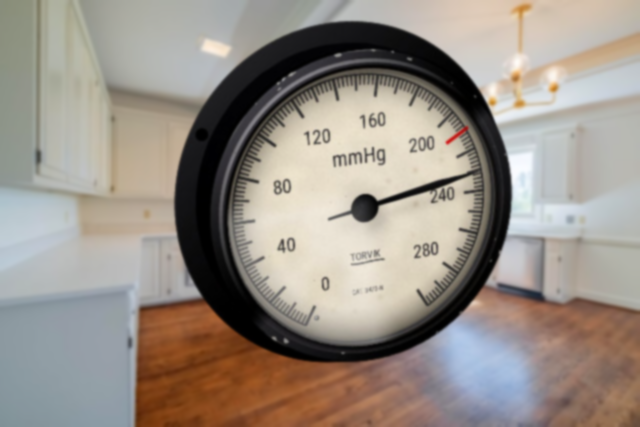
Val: 230 mmHg
